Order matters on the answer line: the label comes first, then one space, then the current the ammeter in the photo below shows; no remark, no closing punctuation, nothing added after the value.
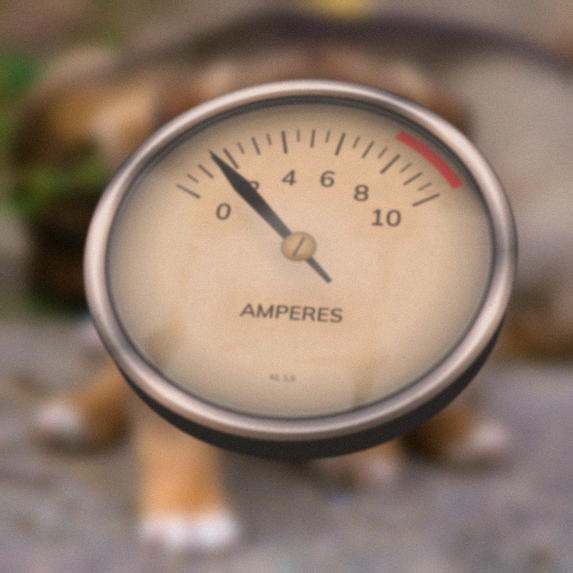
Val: 1.5 A
